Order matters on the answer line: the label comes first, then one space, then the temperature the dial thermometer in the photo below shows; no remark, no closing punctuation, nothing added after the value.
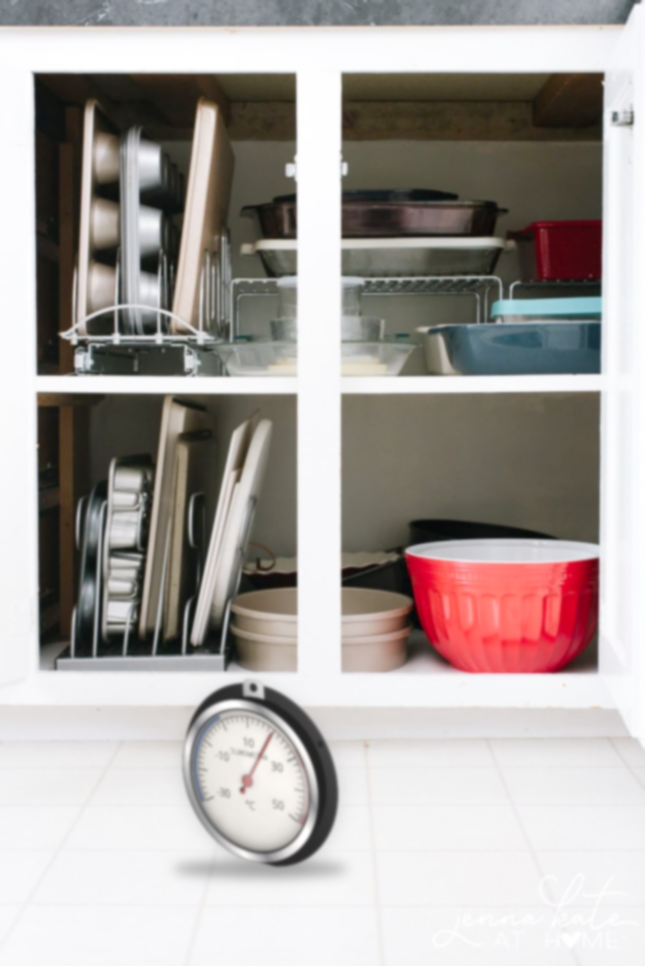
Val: 20 °C
